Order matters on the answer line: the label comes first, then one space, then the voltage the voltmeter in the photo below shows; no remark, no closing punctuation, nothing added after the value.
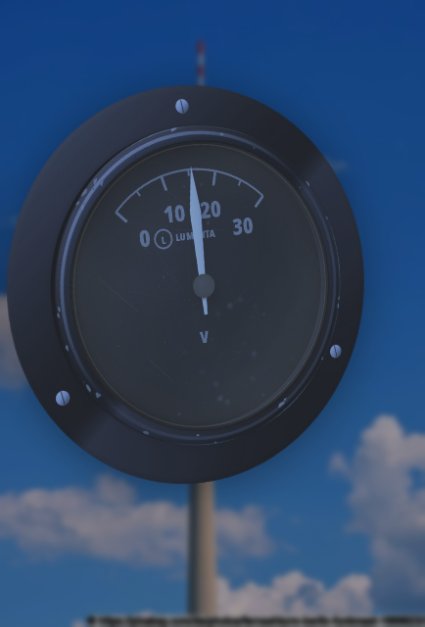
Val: 15 V
